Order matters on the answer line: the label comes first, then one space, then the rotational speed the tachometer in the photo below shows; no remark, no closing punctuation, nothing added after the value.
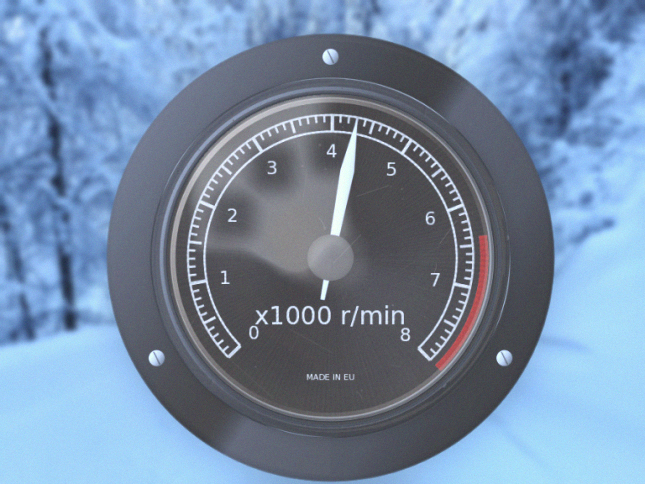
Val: 4300 rpm
